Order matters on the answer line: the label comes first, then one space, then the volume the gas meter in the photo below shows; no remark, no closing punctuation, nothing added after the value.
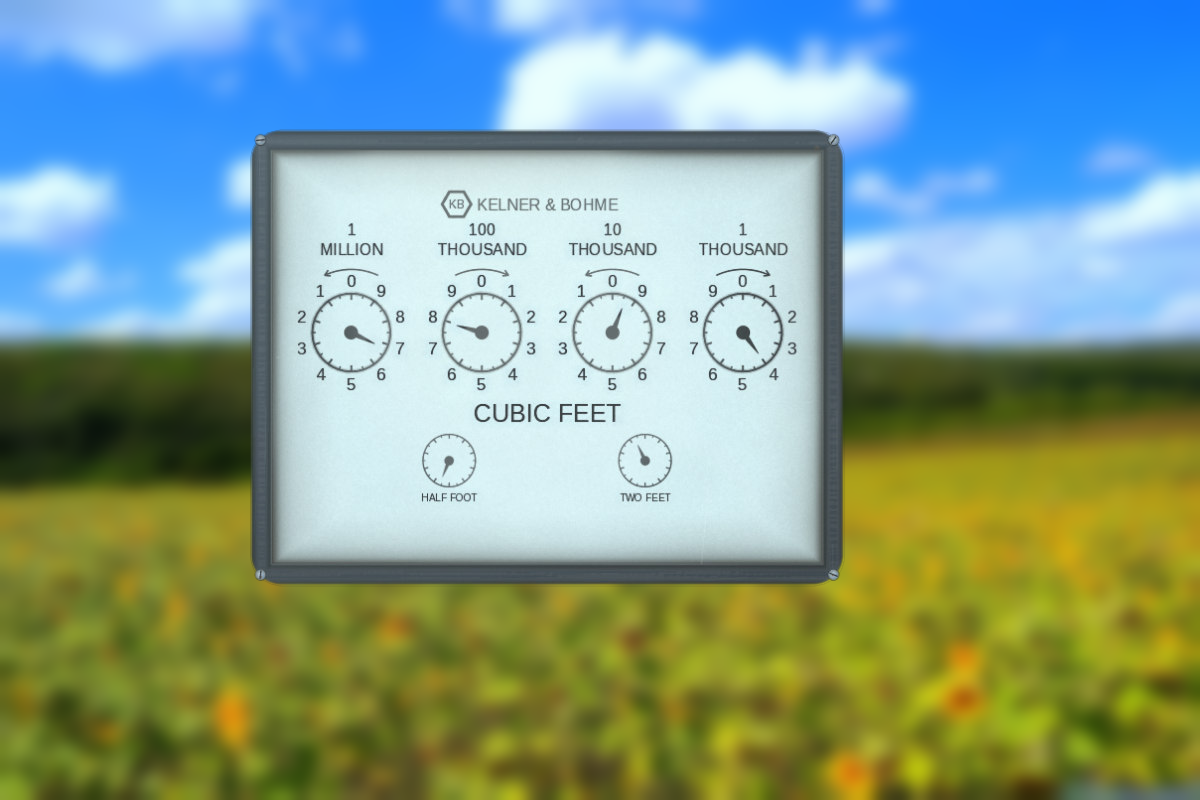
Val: 679400 ft³
